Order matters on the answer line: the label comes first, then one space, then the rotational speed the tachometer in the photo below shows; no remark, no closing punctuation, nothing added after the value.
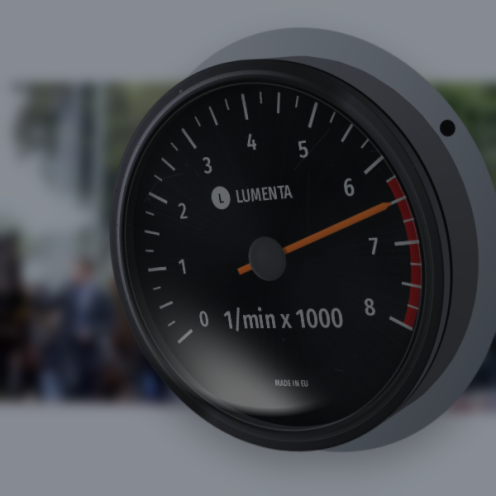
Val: 6500 rpm
